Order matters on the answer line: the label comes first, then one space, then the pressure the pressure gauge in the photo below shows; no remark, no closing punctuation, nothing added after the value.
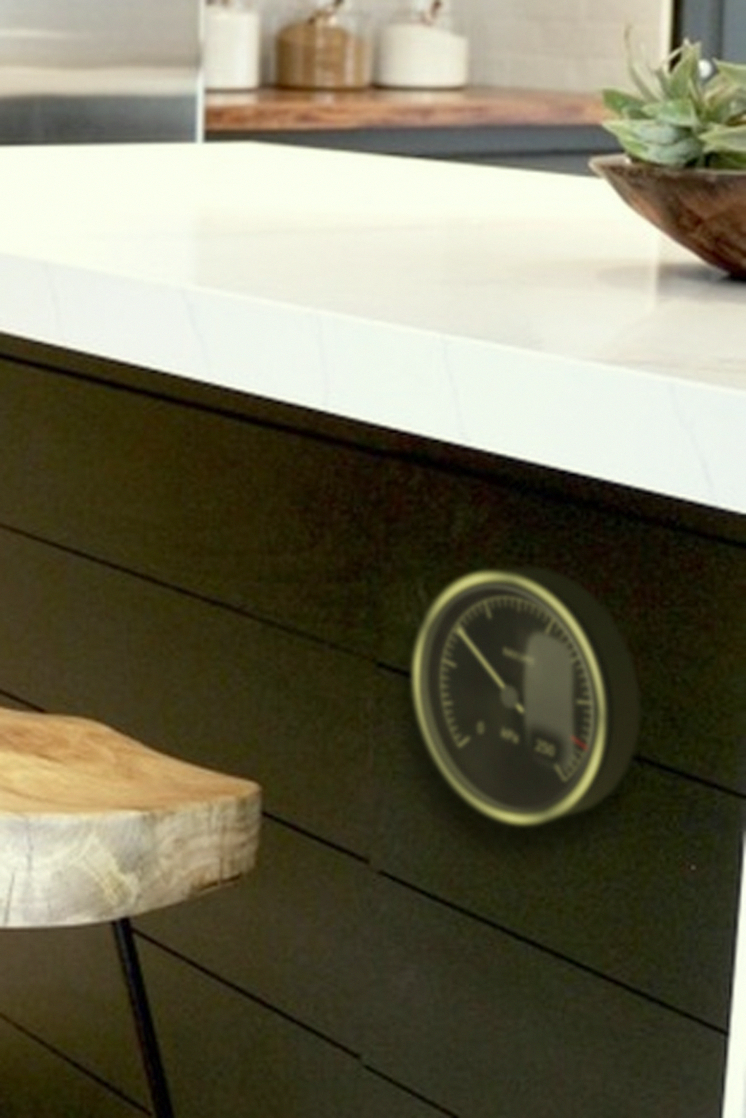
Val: 75 kPa
